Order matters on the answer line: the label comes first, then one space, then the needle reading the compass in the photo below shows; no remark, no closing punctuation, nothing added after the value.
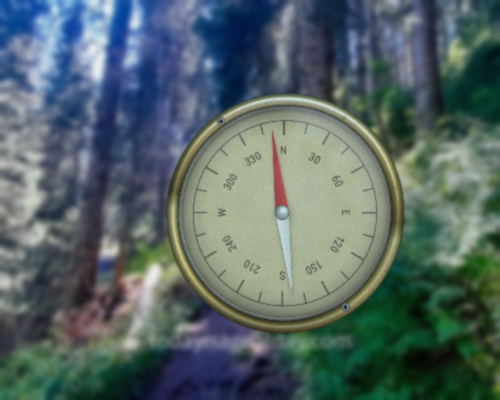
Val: 352.5 °
